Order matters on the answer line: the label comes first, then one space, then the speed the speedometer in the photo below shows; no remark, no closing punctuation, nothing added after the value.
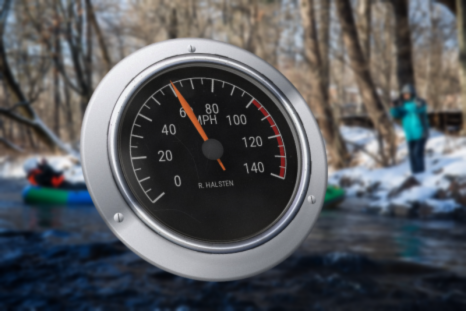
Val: 60 mph
